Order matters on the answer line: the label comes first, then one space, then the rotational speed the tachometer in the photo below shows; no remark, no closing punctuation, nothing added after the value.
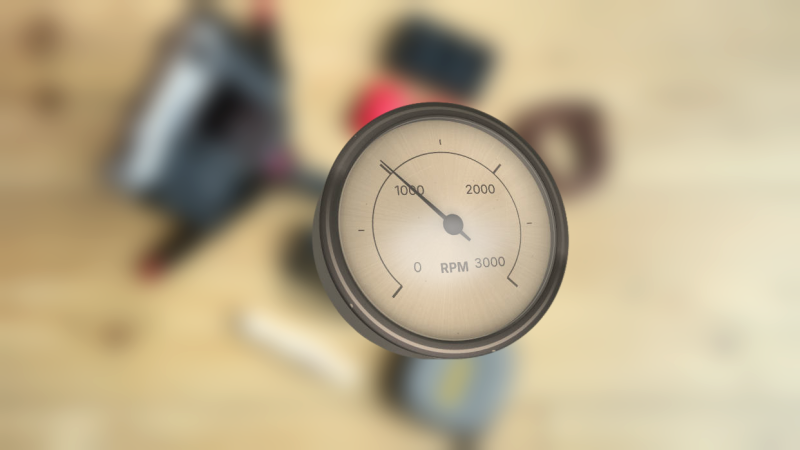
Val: 1000 rpm
